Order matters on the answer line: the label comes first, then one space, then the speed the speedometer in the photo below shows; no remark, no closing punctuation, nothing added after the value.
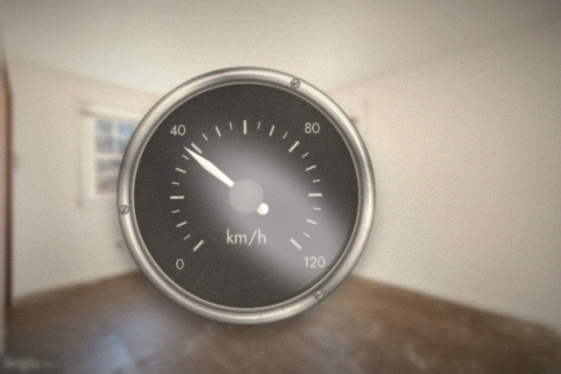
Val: 37.5 km/h
